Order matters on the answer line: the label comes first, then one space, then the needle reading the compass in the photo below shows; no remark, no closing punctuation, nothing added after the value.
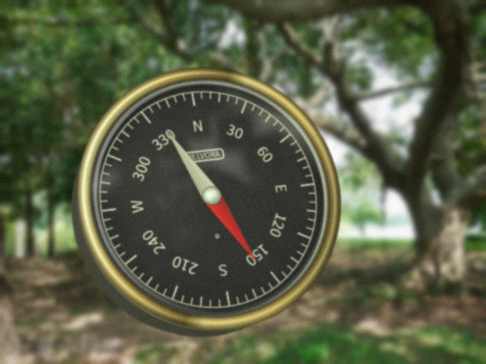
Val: 155 °
